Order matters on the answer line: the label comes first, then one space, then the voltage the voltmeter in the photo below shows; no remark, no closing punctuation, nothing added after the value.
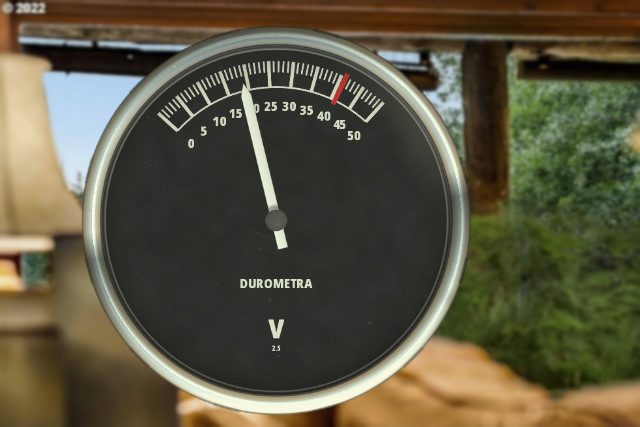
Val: 19 V
